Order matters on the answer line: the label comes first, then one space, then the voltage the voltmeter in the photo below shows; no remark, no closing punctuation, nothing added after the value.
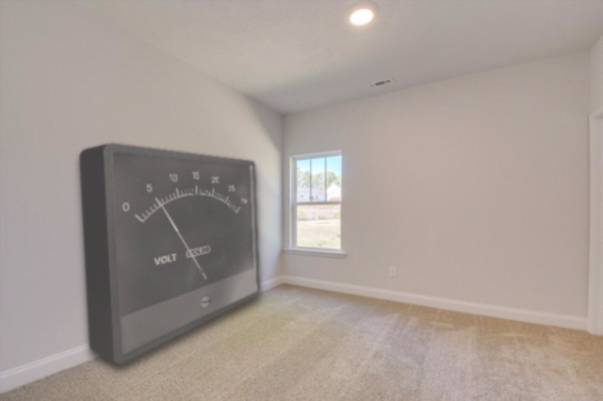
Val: 5 V
